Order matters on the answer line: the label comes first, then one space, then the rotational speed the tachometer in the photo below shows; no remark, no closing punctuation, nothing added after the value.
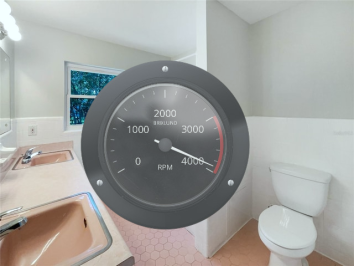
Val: 3900 rpm
